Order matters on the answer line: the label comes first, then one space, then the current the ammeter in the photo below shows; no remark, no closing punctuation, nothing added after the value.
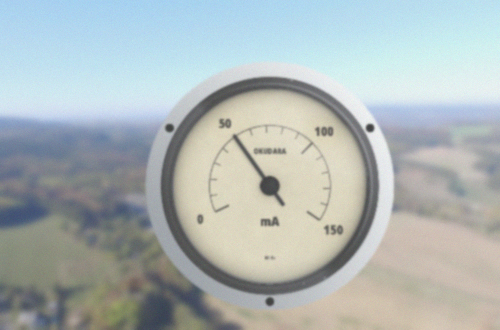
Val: 50 mA
